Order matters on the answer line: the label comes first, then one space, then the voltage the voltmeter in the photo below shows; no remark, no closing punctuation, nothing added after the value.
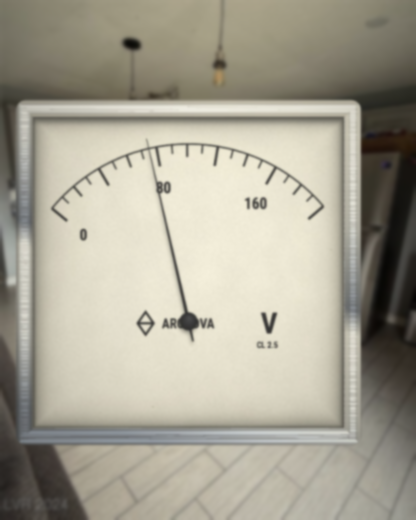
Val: 75 V
